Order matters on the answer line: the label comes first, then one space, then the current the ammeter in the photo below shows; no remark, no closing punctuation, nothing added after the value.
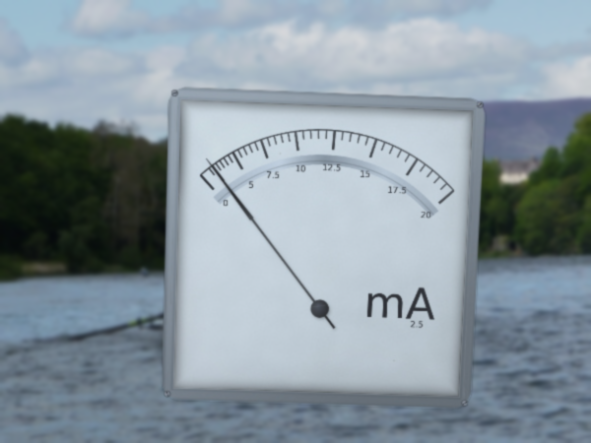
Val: 2.5 mA
